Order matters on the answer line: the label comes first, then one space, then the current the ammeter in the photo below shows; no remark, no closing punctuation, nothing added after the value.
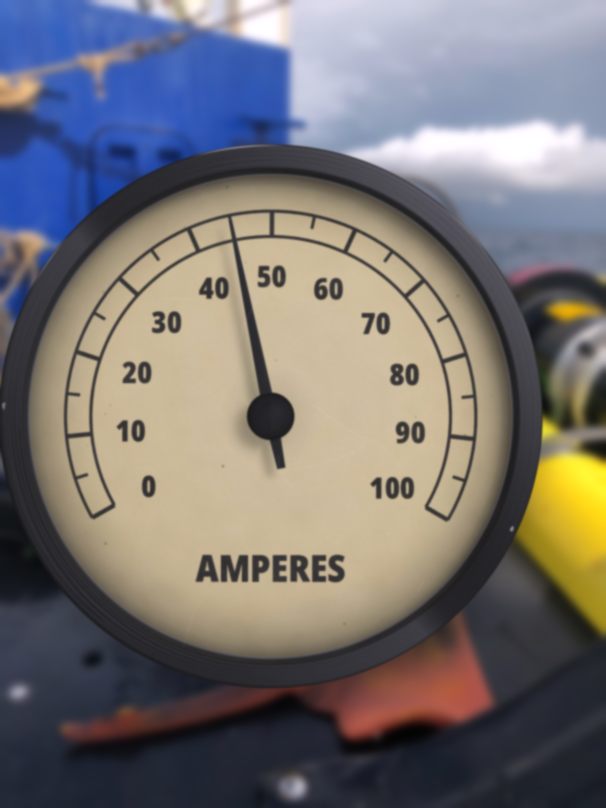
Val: 45 A
